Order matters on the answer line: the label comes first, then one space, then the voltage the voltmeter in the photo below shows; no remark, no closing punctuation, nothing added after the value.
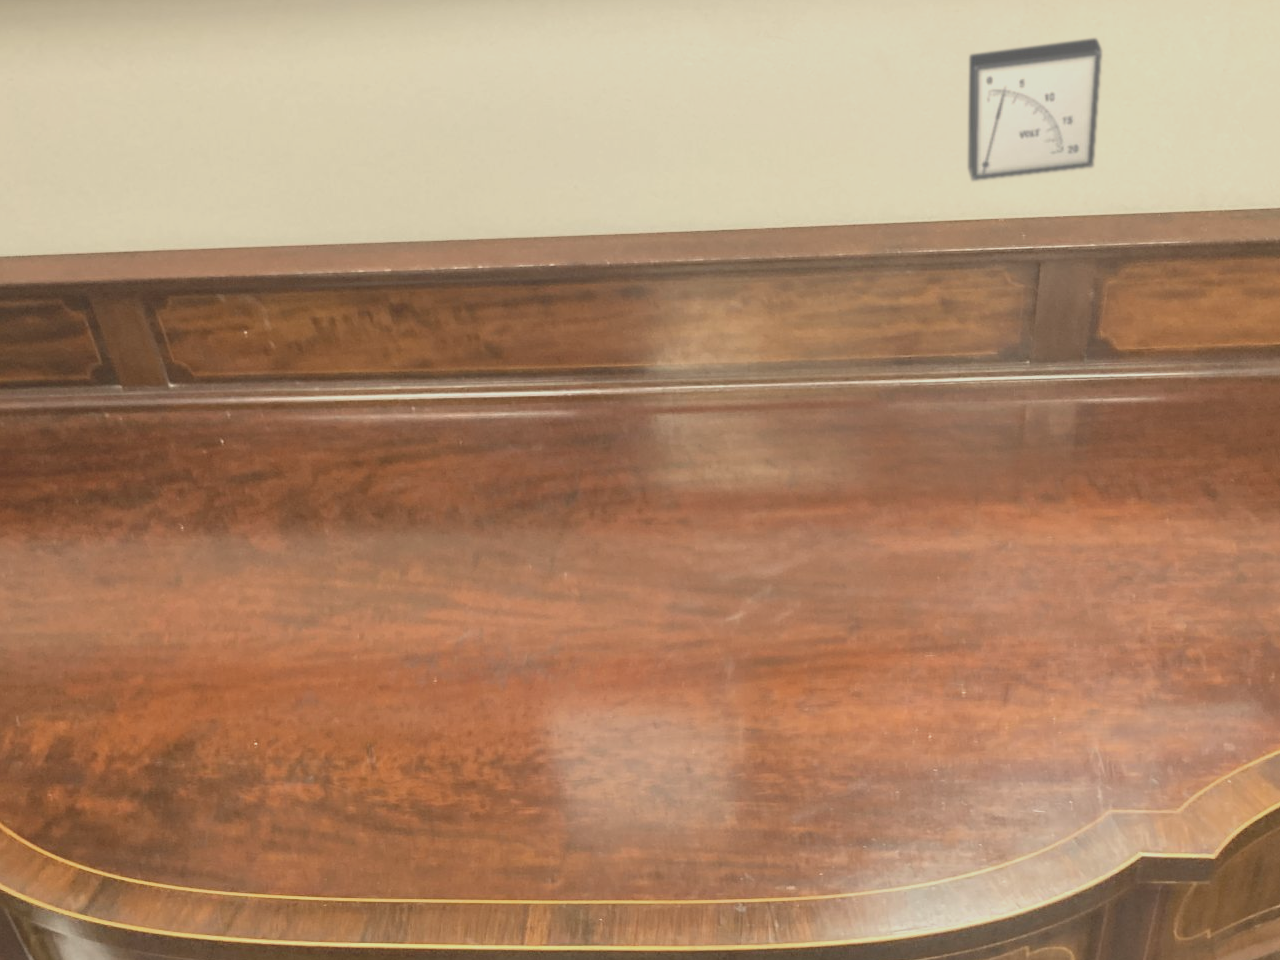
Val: 2.5 V
